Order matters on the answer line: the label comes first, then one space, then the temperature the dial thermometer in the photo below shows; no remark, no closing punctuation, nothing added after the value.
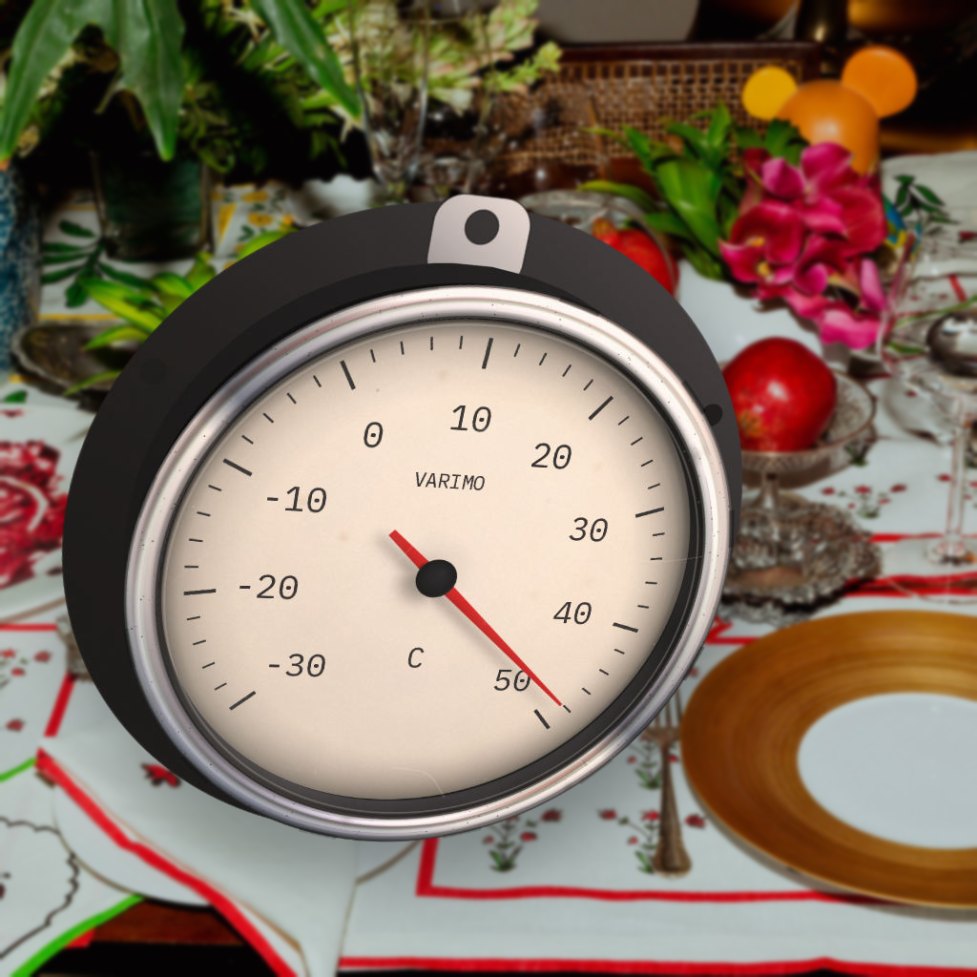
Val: 48 °C
